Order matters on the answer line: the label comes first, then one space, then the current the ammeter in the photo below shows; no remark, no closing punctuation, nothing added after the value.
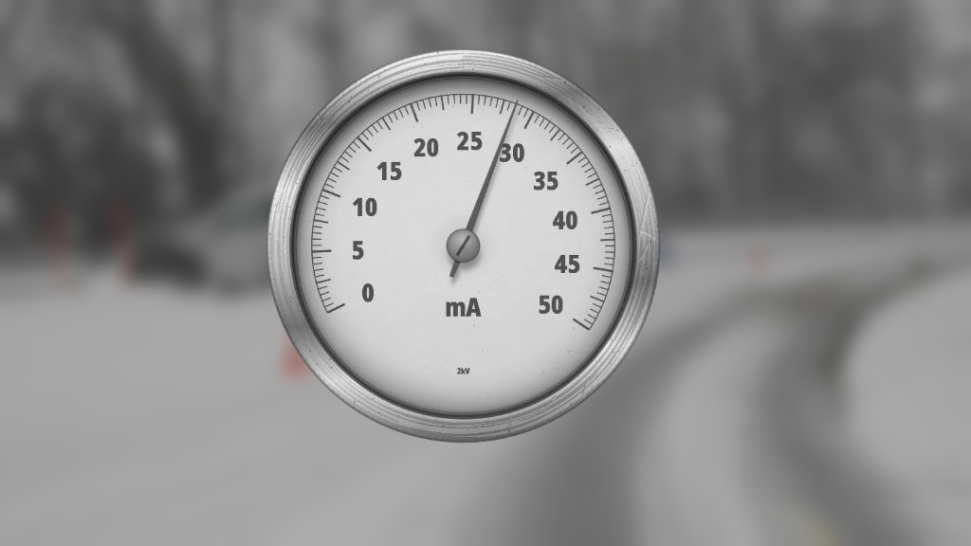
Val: 28.5 mA
